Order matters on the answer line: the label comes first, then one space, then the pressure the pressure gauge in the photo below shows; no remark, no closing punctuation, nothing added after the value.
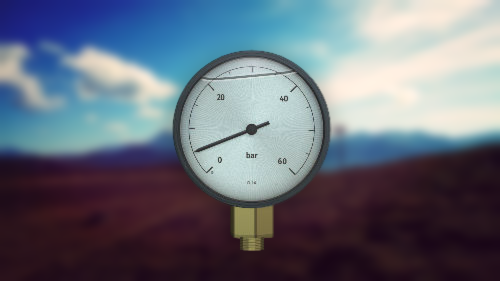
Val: 5 bar
